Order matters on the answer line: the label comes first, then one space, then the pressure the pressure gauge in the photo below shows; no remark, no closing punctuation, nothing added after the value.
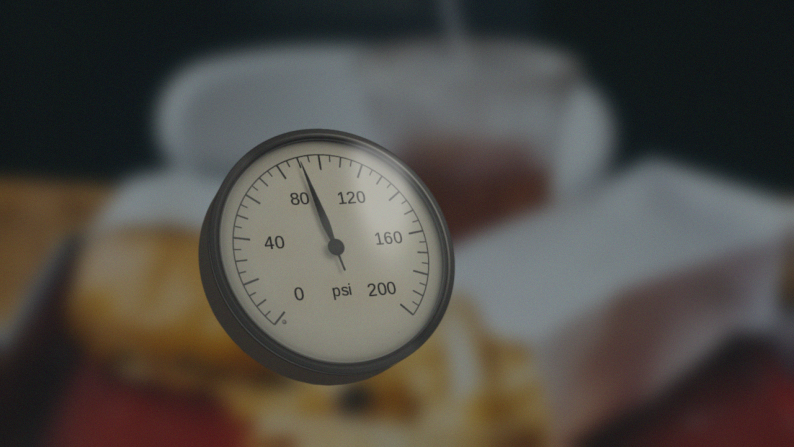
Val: 90 psi
